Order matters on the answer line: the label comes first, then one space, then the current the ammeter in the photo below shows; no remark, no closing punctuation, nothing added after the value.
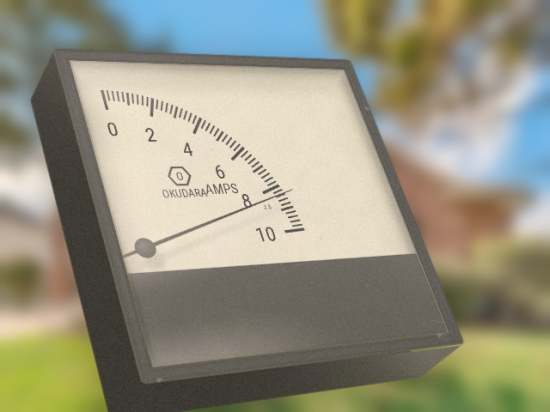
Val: 8.4 A
